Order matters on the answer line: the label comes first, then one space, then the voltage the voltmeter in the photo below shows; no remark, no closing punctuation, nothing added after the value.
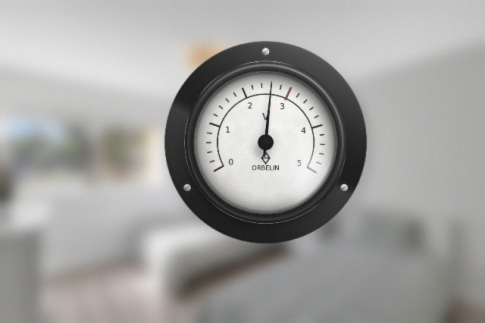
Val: 2.6 V
